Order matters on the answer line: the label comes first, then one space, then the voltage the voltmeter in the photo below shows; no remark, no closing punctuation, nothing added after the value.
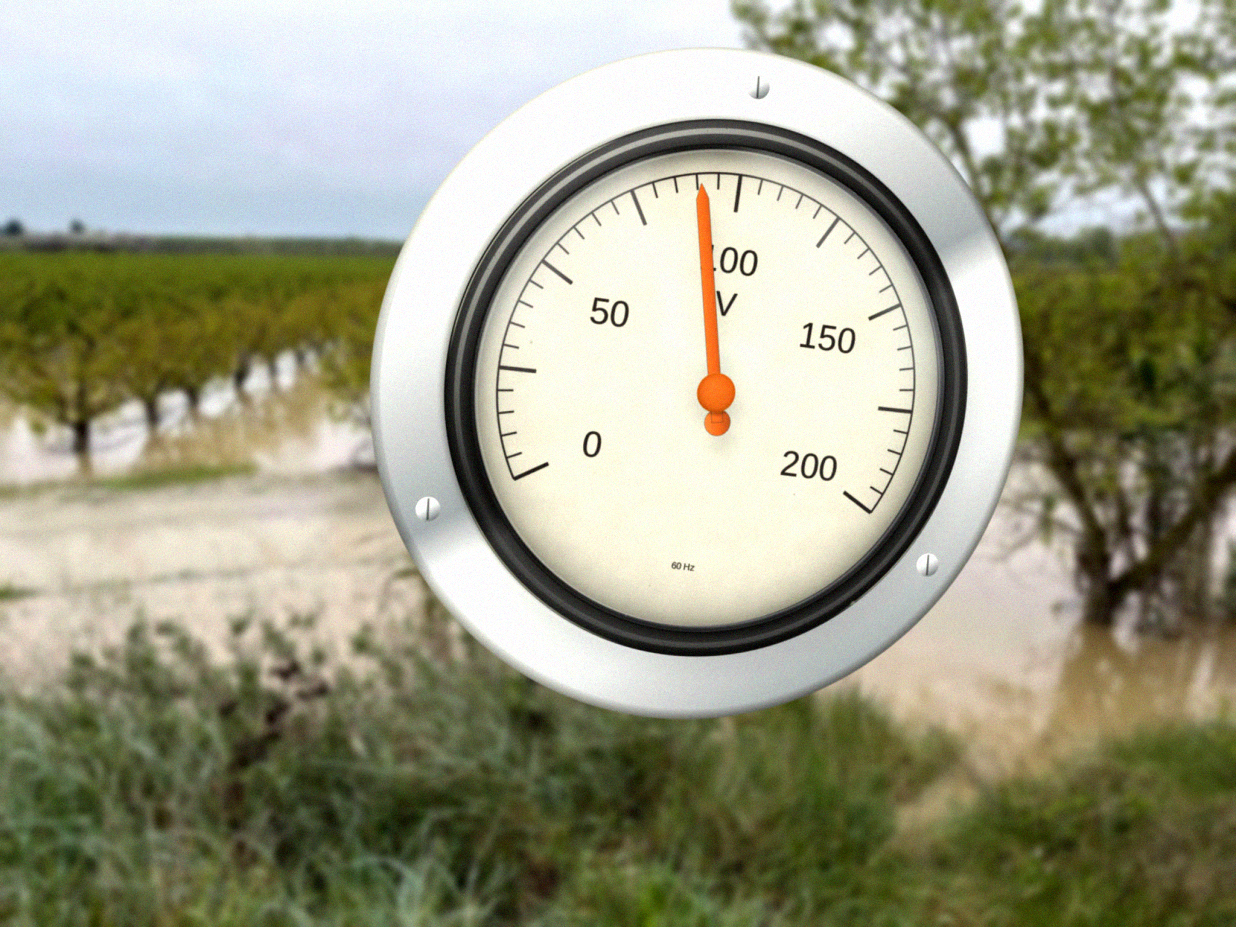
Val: 90 V
